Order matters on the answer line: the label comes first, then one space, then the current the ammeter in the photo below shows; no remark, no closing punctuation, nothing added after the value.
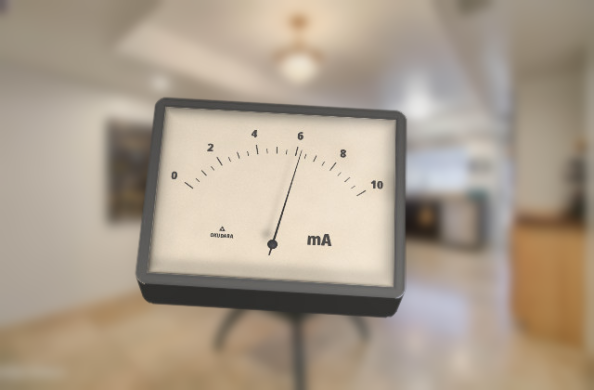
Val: 6.25 mA
